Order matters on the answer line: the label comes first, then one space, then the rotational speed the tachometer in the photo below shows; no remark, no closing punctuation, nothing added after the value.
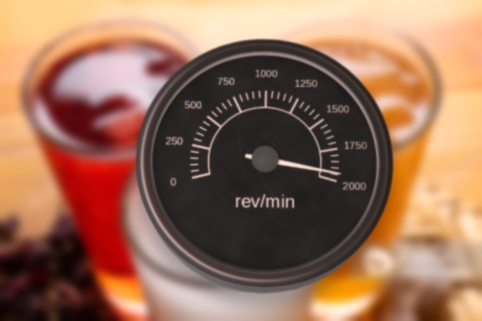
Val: 1950 rpm
